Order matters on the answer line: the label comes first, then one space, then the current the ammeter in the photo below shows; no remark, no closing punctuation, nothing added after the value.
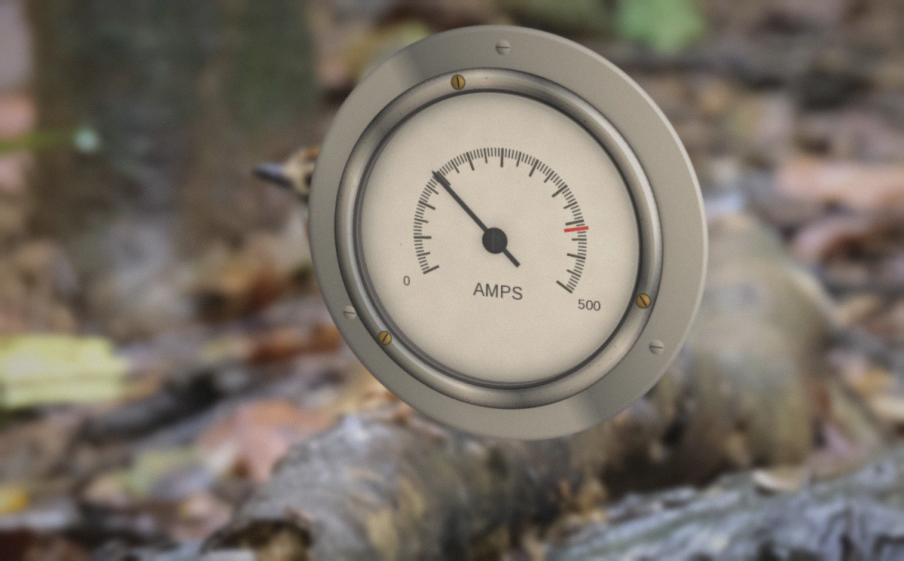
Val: 150 A
